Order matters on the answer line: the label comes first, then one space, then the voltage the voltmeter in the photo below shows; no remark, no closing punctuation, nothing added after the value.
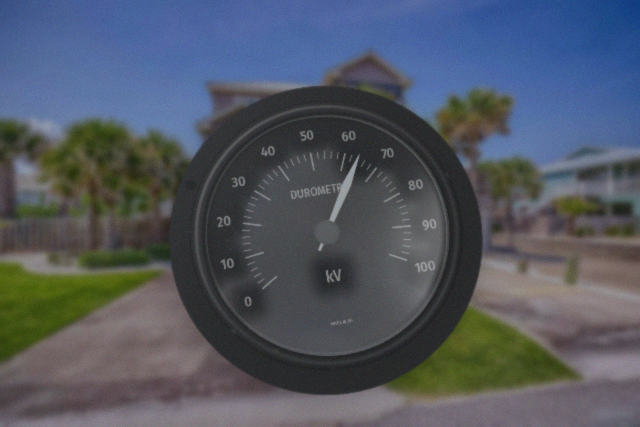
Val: 64 kV
